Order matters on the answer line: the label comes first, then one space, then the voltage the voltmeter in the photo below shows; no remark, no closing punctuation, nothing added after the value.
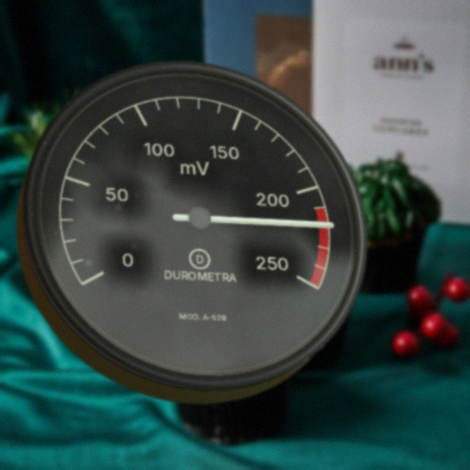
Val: 220 mV
